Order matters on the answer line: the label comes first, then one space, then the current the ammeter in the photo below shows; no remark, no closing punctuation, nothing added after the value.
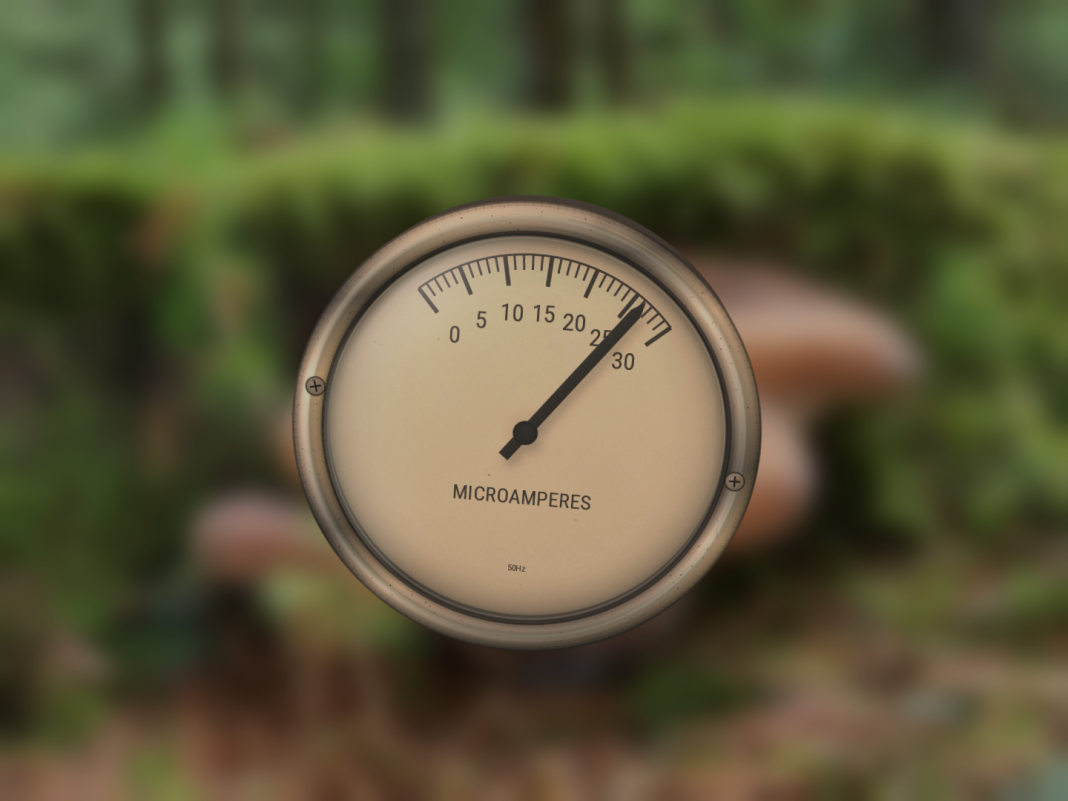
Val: 26 µA
